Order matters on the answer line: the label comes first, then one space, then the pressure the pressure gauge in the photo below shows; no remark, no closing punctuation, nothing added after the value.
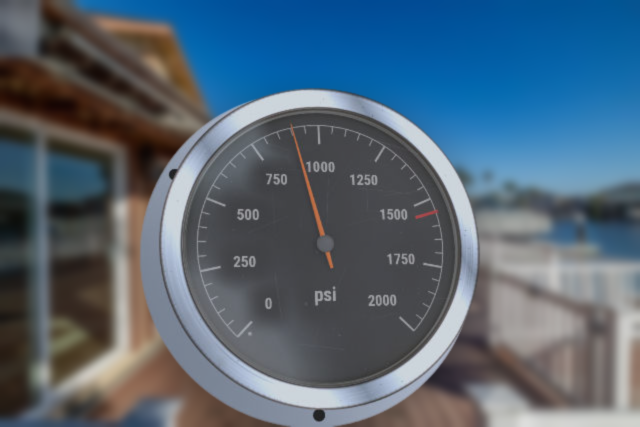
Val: 900 psi
